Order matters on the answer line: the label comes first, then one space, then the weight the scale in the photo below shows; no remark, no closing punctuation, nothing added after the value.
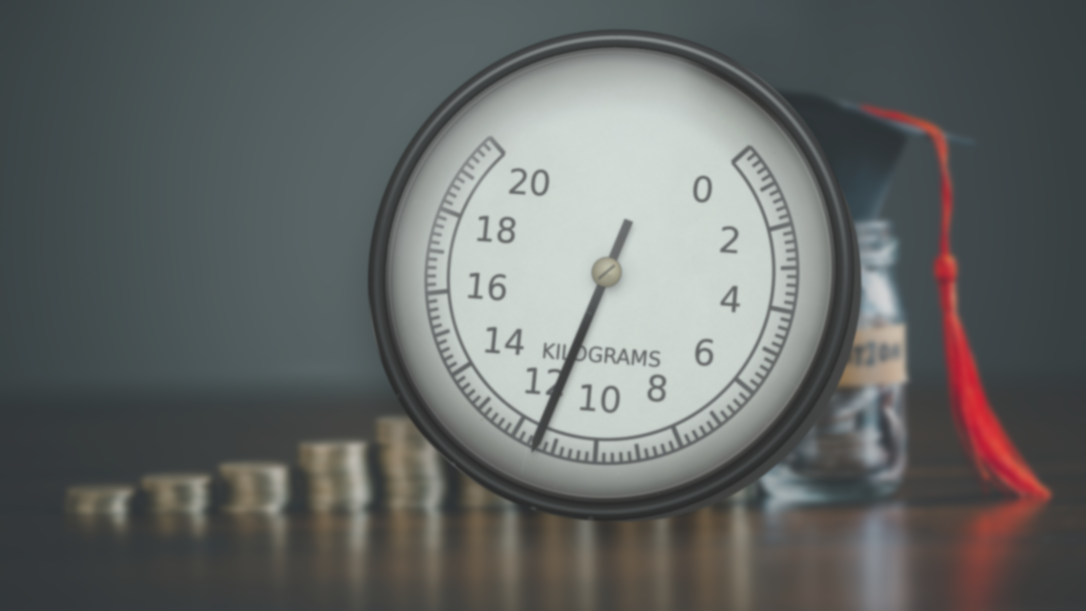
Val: 11.4 kg
